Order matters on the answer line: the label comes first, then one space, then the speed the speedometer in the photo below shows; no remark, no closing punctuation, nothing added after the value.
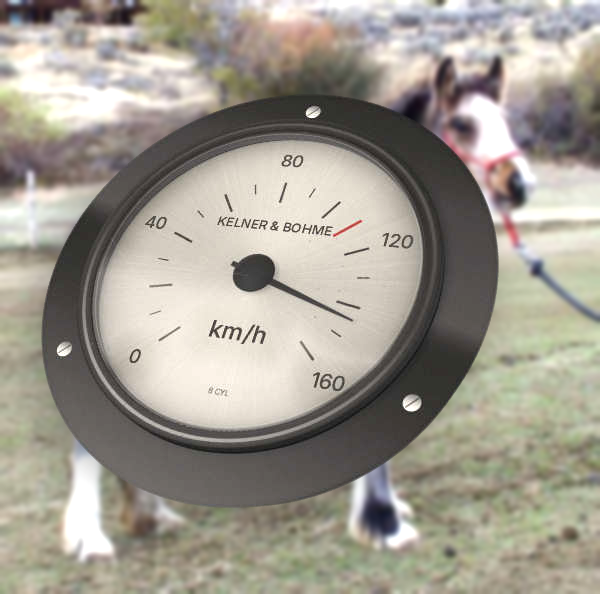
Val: 145 km/h
